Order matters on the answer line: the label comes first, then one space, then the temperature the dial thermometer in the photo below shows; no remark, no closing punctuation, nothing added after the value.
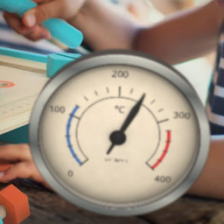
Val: 240 °C
